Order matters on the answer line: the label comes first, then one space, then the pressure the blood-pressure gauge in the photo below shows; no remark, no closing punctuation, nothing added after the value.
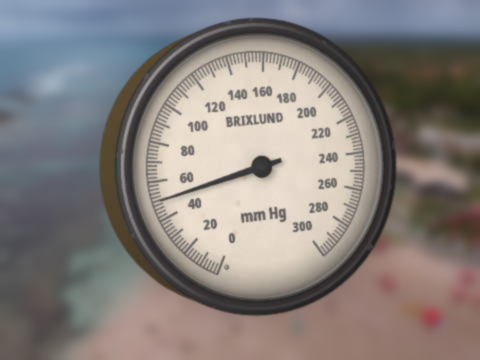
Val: 50 mmHg
